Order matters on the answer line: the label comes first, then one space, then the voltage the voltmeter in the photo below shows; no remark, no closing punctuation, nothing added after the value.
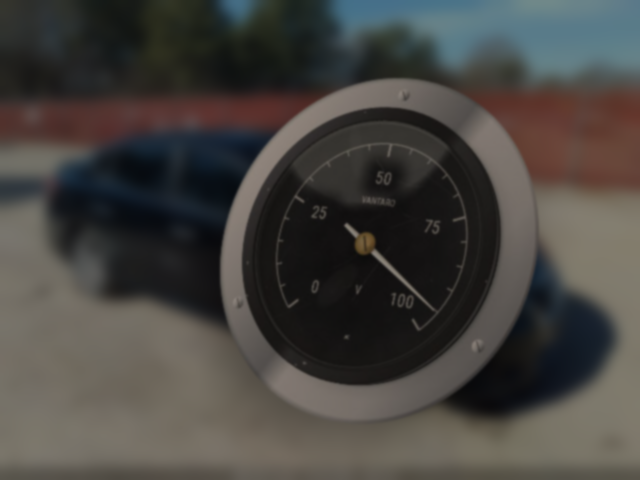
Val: 95 V
